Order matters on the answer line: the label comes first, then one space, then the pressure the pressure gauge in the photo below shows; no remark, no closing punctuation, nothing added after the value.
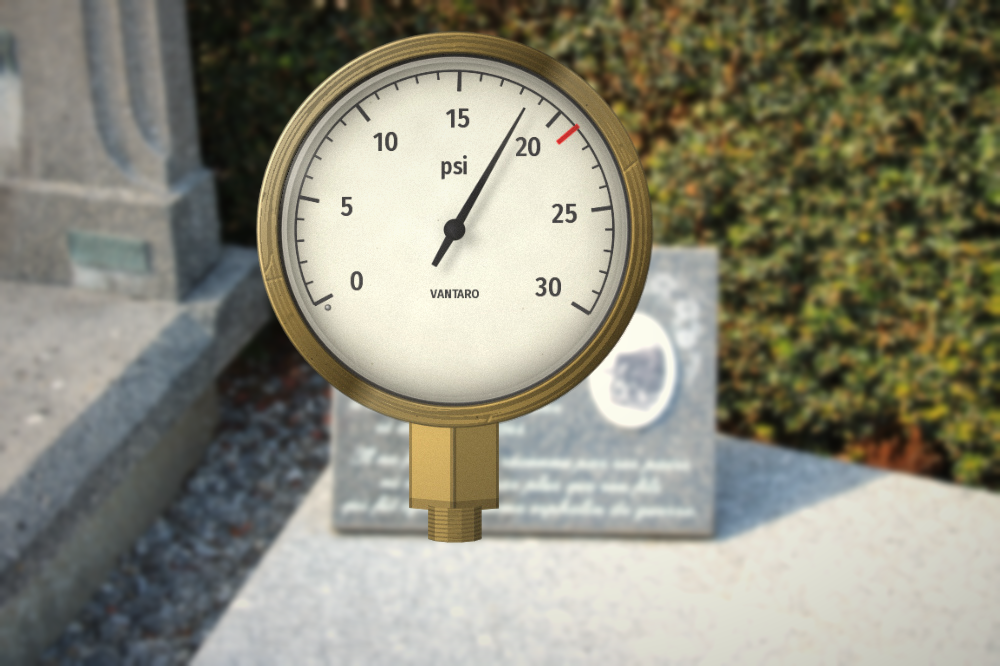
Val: 18.5 psi
